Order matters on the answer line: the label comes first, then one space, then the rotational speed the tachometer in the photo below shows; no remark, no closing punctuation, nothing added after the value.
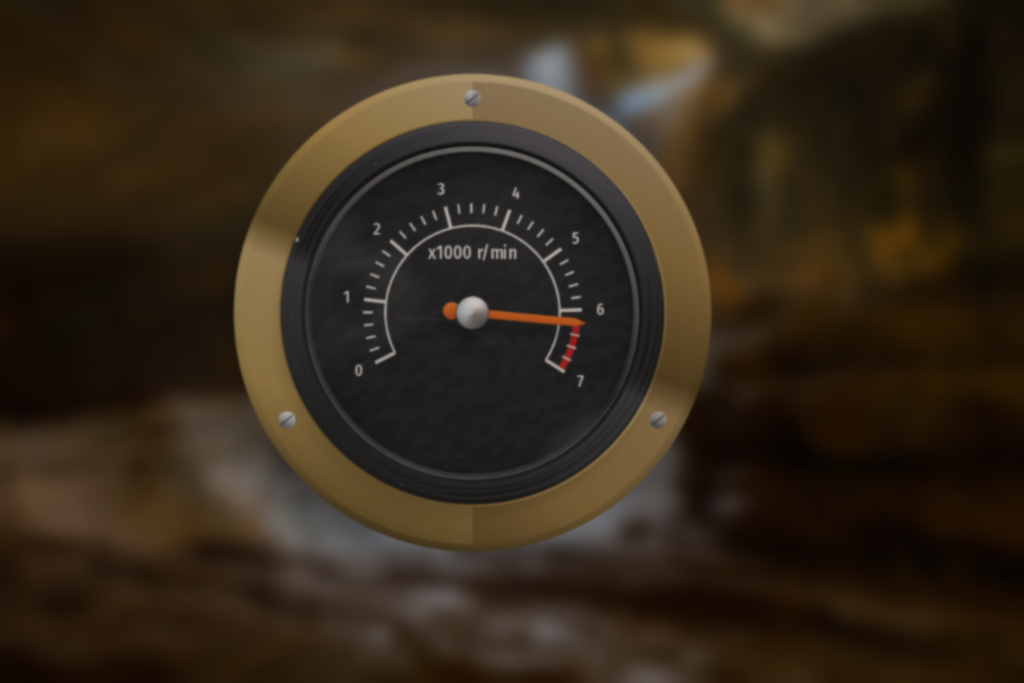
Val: 6200 rpm
